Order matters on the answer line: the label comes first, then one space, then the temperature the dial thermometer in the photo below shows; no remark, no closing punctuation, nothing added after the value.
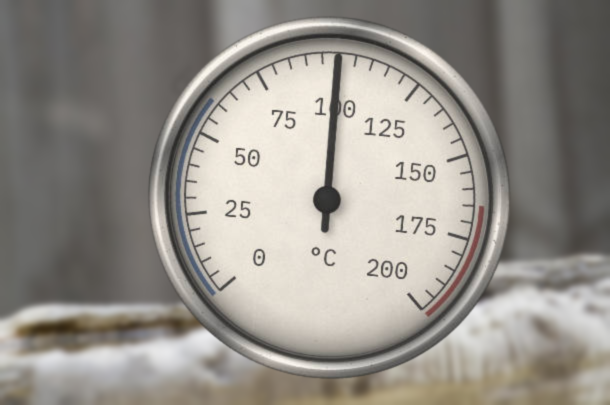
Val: 100 °C
